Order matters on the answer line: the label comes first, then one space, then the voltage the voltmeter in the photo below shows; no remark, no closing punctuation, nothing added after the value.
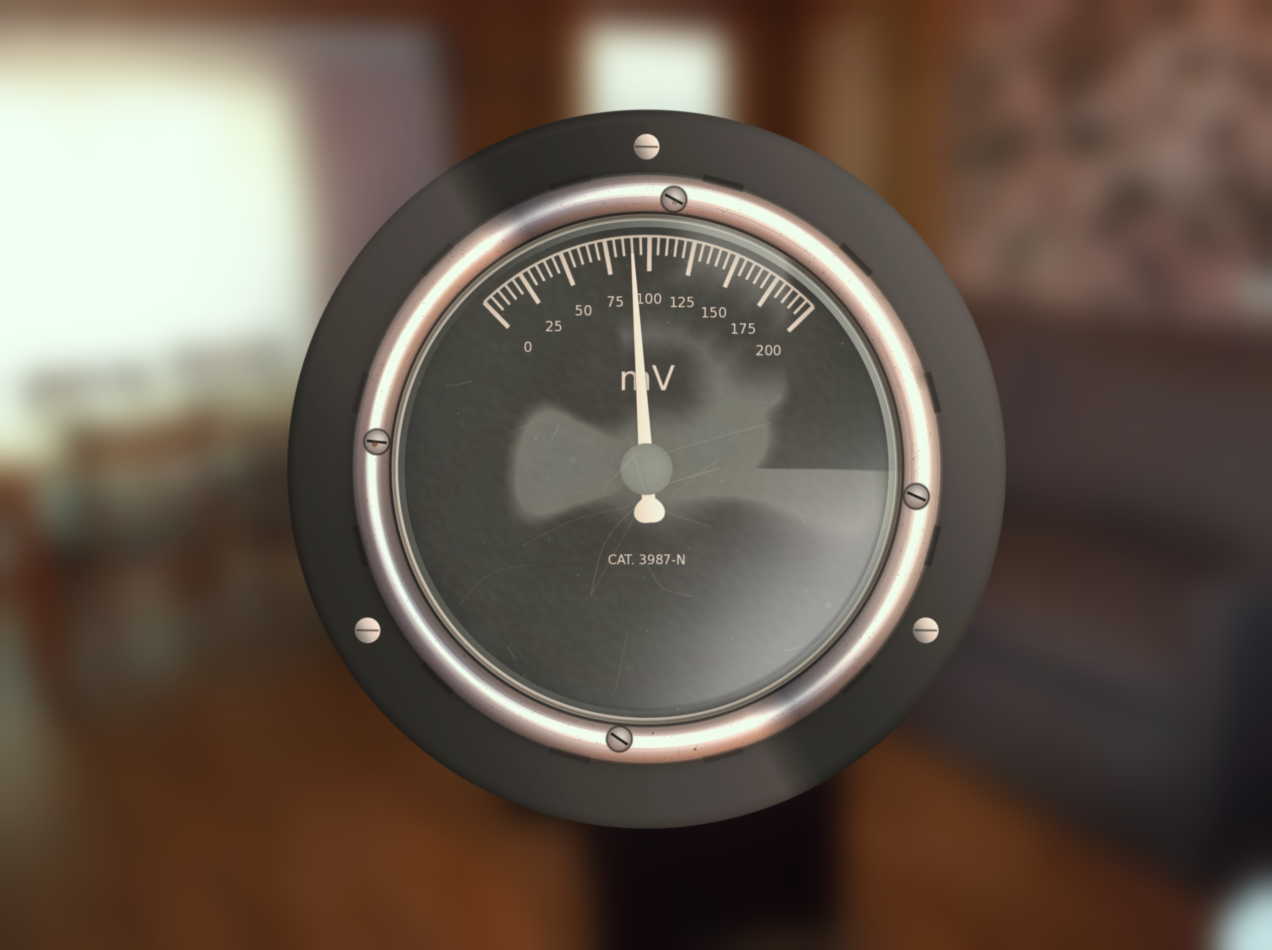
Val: 90 mV
